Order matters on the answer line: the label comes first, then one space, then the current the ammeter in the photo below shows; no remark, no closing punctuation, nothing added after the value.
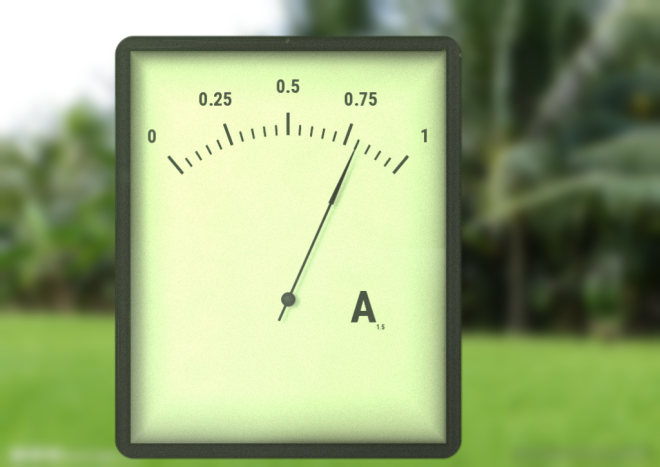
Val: 0.8 A
